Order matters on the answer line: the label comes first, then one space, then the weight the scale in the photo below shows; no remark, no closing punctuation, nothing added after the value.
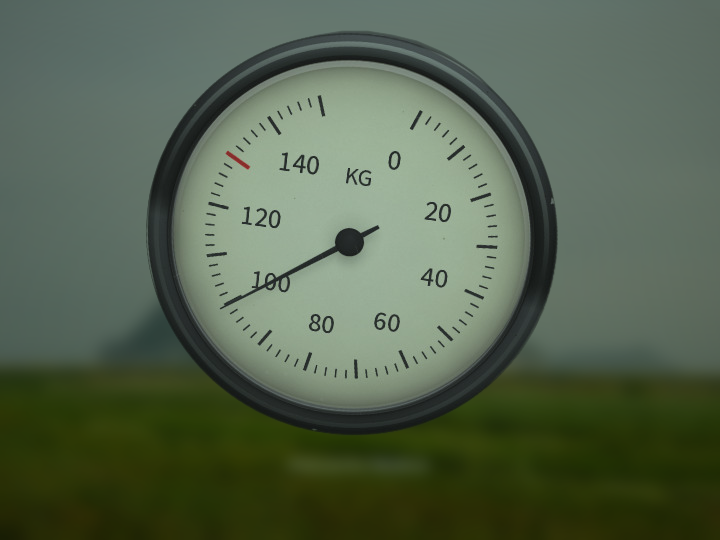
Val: 100 kg
